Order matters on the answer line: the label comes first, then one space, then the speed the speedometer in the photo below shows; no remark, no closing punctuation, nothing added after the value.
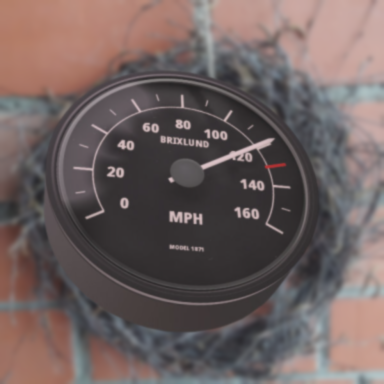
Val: 120 mph
